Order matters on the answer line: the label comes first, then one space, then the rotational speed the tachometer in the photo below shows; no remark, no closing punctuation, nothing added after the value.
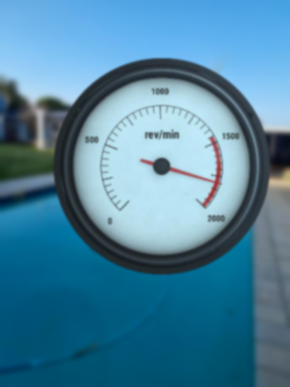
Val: 1800 rpm
